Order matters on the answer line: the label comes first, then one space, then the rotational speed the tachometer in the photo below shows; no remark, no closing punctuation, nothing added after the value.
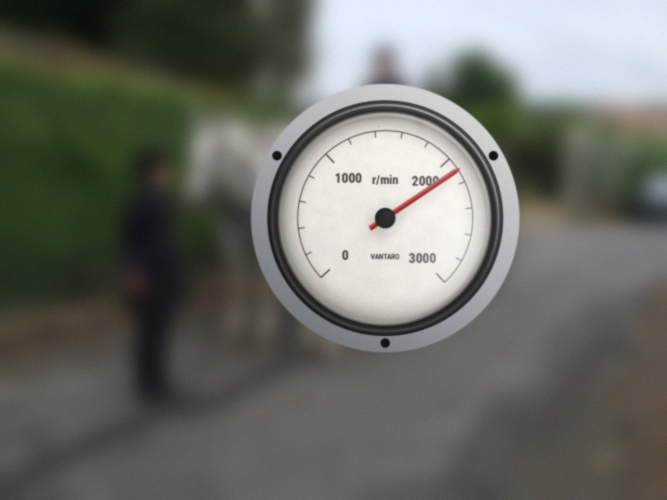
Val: 2100 rpm
